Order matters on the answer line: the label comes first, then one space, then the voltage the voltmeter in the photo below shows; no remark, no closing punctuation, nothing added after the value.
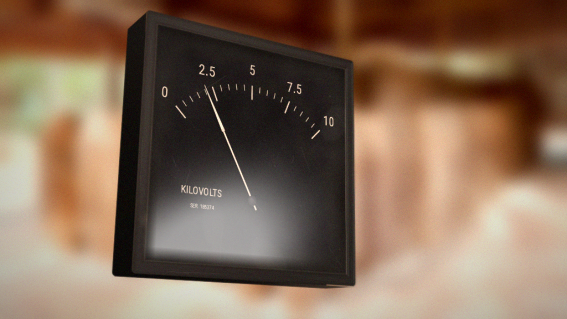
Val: 2 kV
